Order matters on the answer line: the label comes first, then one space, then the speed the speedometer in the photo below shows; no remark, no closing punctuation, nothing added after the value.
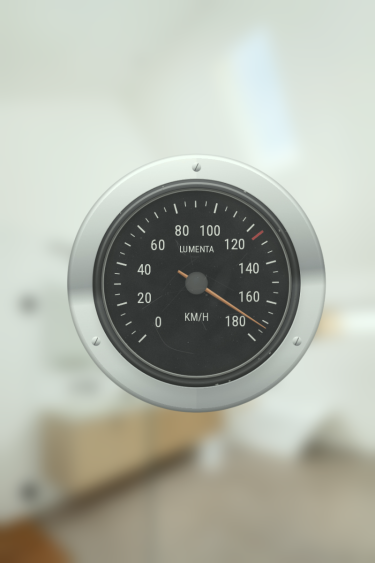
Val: 172.5 km/h
